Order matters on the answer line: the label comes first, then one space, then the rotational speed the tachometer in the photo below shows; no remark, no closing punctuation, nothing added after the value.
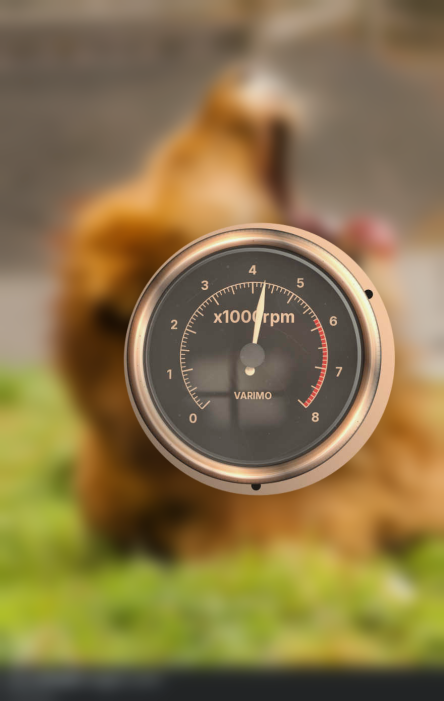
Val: 4300 rpm
